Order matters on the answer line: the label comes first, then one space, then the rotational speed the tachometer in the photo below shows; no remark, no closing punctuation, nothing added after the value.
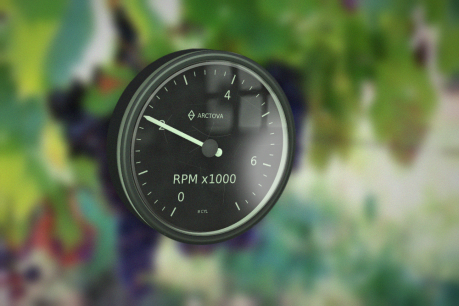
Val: 2000 rpm
